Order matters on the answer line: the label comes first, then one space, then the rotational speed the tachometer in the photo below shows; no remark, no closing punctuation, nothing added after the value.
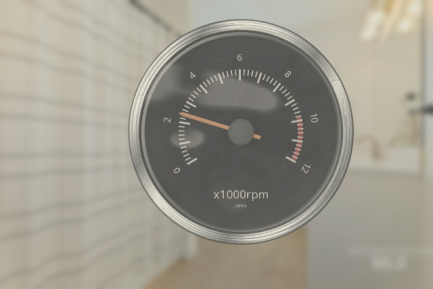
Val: 2400 rpm
